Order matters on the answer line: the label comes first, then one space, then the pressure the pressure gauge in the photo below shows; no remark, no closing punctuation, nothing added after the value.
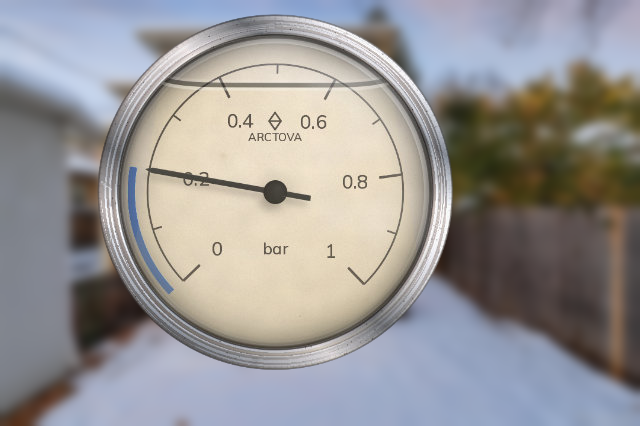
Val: 0.2 bar
